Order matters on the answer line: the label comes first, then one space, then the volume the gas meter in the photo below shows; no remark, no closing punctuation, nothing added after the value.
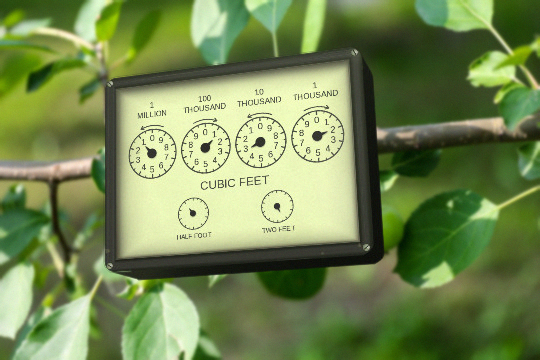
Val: 113200 ft³
